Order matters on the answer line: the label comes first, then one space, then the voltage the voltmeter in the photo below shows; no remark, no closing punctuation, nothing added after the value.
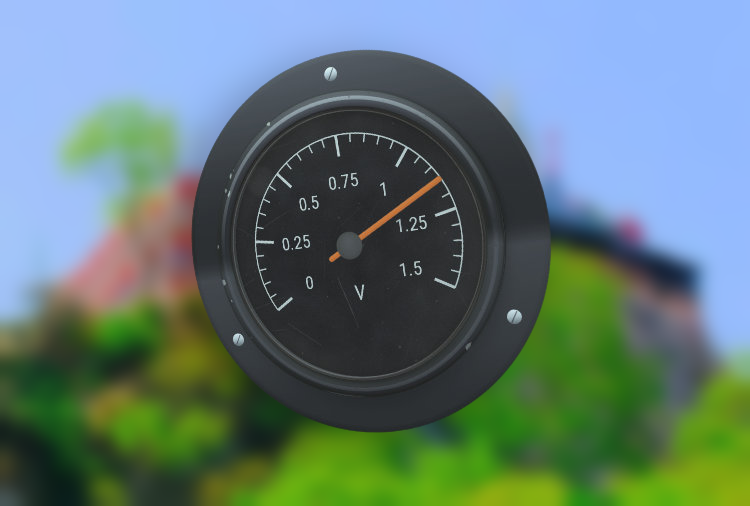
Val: 1.15 V
